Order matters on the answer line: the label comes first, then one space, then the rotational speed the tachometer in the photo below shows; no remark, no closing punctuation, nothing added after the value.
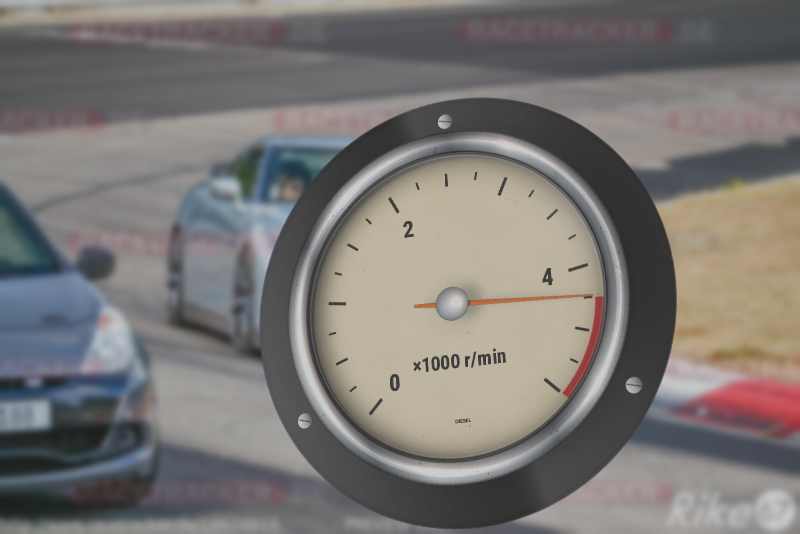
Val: 4250 rpm
